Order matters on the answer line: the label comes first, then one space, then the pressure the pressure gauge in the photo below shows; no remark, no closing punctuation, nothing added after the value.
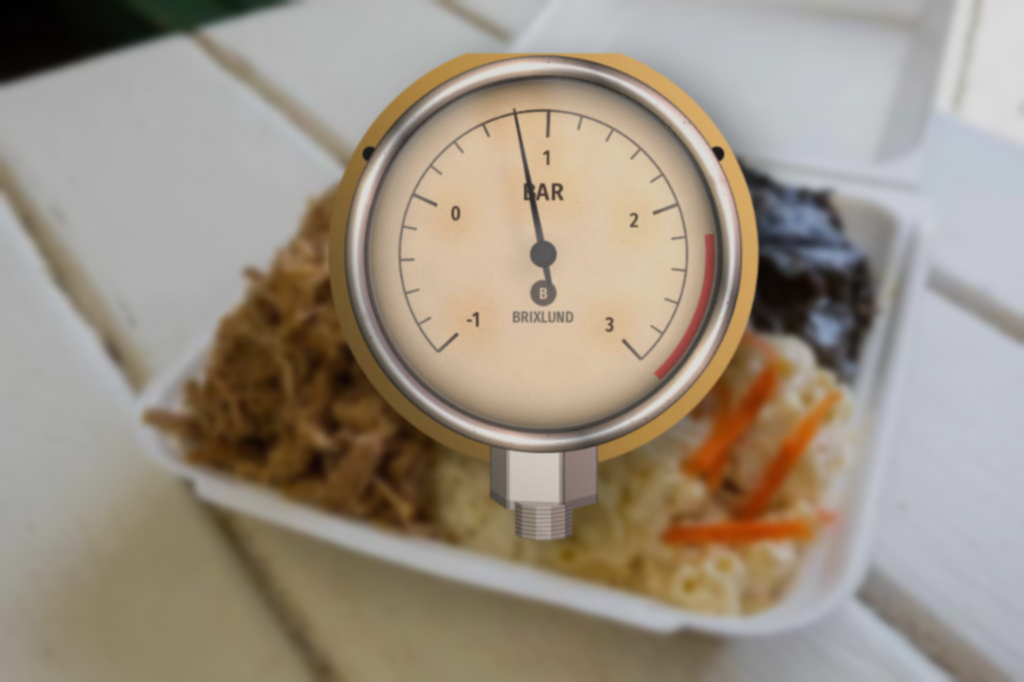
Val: 0.8 bar
